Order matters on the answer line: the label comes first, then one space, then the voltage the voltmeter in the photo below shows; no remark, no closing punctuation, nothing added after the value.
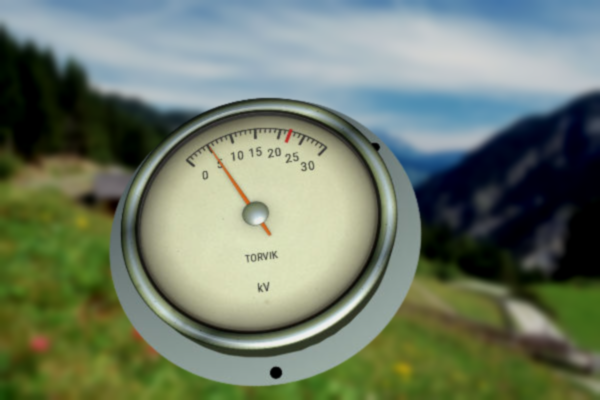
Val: 5 kV
